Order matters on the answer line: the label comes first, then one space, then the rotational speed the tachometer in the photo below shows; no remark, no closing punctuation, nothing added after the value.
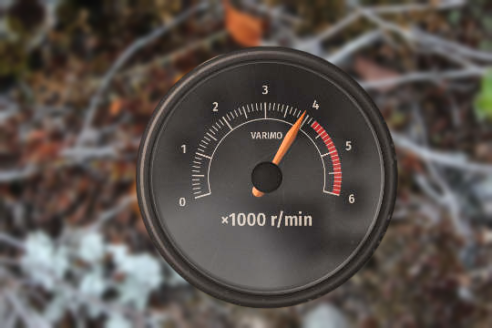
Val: 3900 rpm
